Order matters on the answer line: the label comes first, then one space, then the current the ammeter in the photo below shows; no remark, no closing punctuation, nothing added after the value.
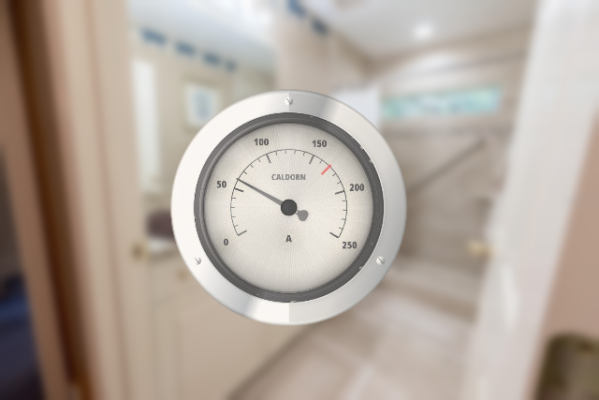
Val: 60 A
